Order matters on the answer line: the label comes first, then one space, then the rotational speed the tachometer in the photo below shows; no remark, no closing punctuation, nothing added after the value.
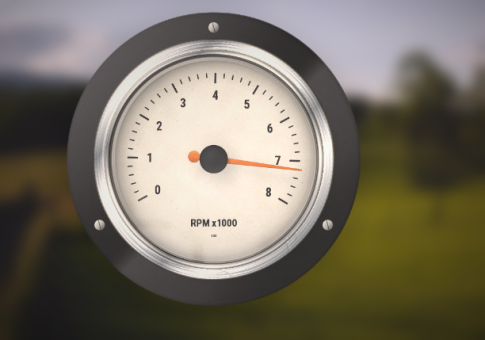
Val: 7200 rpm
